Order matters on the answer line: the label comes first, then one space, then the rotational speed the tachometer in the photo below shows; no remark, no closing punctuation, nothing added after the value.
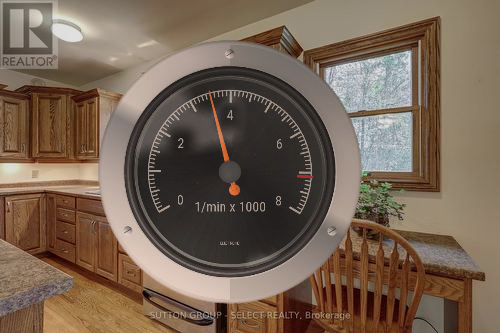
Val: 3500 rpm
